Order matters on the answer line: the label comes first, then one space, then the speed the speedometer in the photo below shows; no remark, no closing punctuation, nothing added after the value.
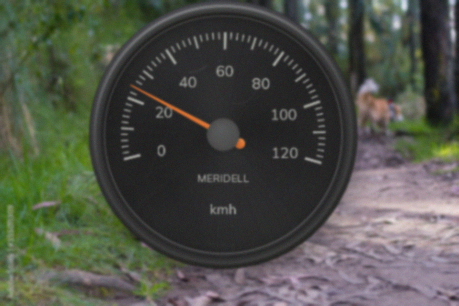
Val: 24 km/h
